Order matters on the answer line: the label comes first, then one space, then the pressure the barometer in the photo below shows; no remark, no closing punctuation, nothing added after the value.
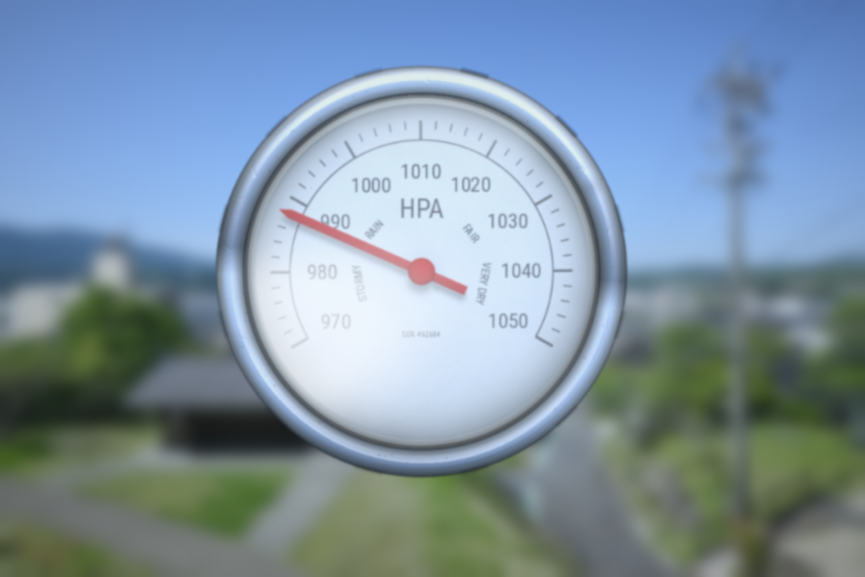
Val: 988 hPa
